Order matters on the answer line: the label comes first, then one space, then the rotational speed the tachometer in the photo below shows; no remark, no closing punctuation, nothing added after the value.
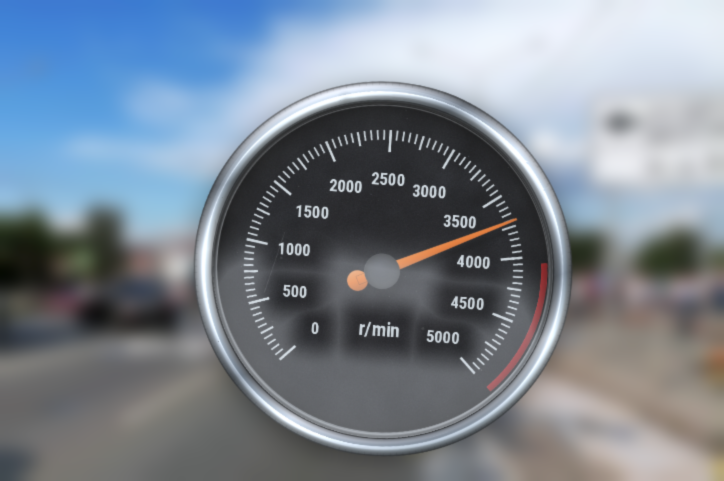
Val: 3700 rpm
